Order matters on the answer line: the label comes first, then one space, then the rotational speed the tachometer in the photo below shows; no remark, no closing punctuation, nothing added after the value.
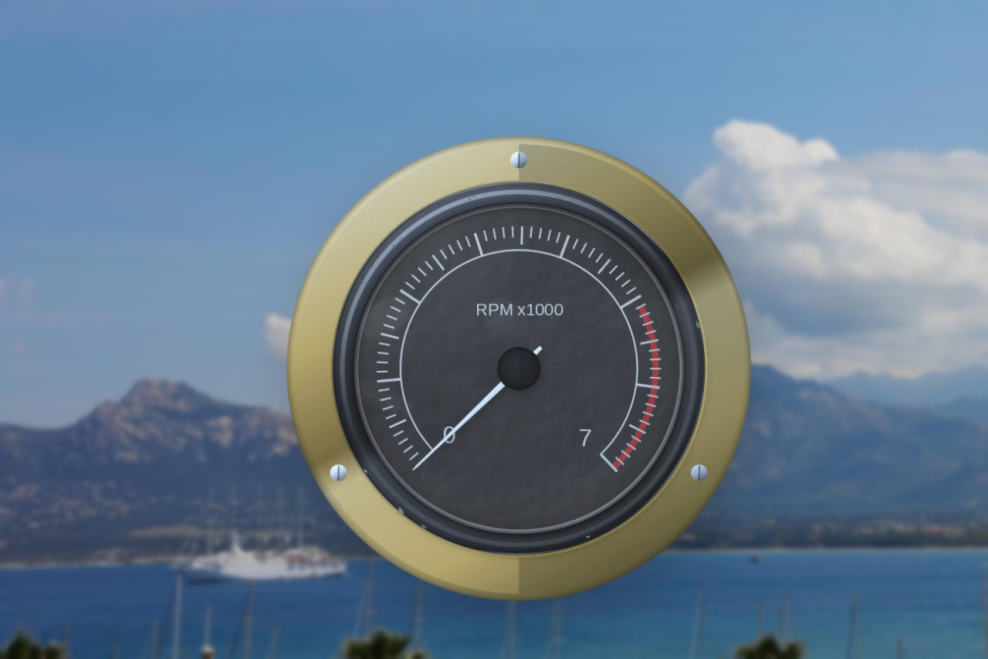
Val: 0 rpm
